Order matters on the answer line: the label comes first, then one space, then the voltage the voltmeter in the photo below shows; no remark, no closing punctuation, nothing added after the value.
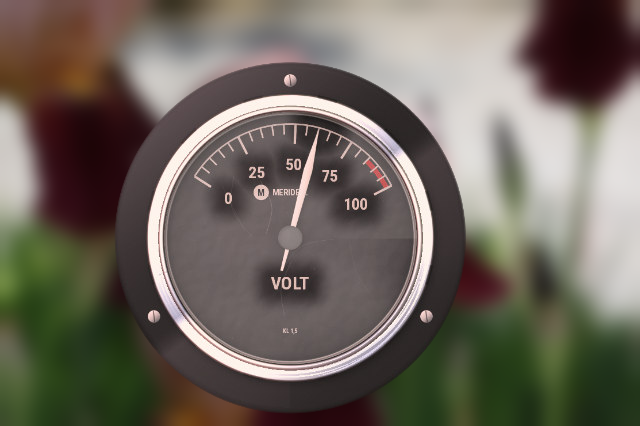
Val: 60 V
